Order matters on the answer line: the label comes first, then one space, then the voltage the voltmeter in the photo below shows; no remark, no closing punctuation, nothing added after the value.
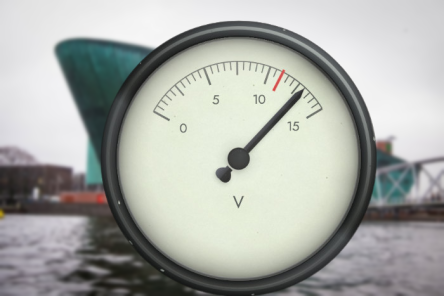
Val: 13 V
